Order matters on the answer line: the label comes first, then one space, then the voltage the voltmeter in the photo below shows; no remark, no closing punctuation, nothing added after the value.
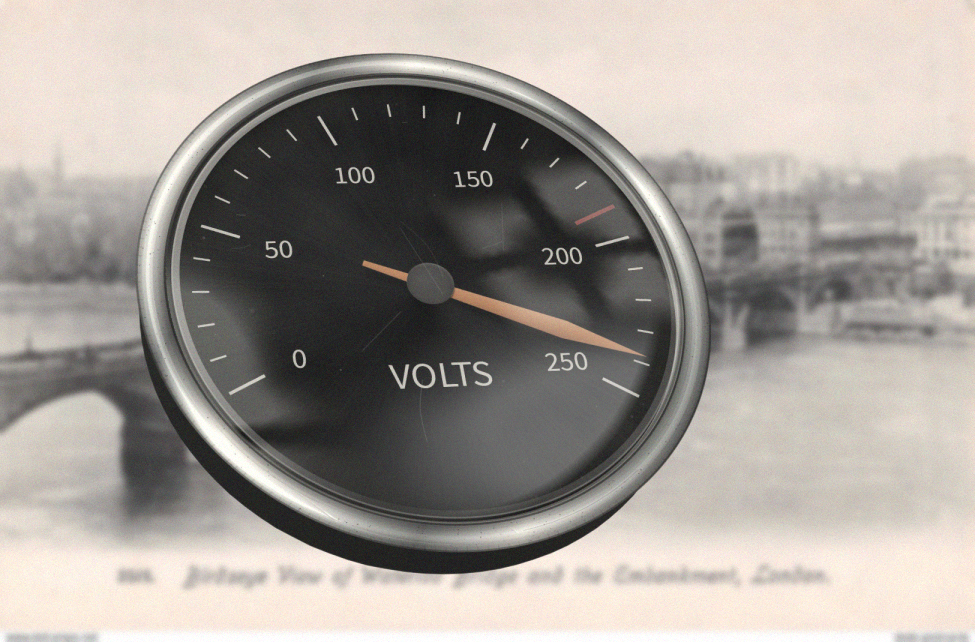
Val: 240 V
